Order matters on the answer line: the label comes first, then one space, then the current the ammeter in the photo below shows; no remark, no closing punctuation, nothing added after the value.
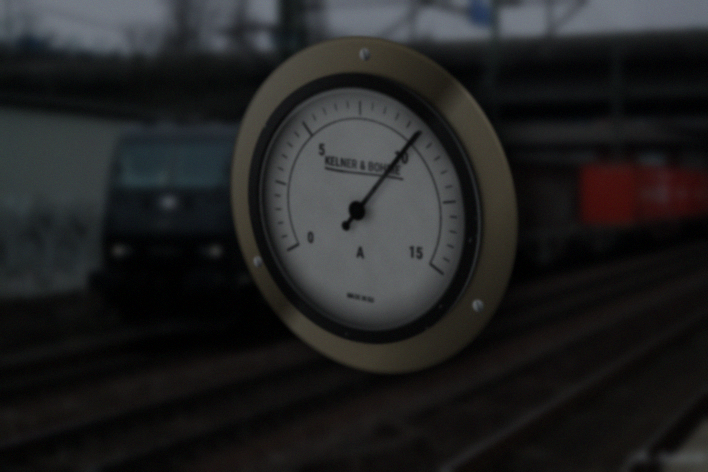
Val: 10 A
